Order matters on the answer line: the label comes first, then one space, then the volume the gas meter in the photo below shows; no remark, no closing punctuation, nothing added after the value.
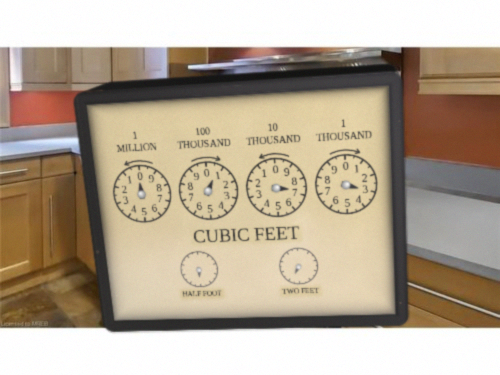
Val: 7300 ft³
